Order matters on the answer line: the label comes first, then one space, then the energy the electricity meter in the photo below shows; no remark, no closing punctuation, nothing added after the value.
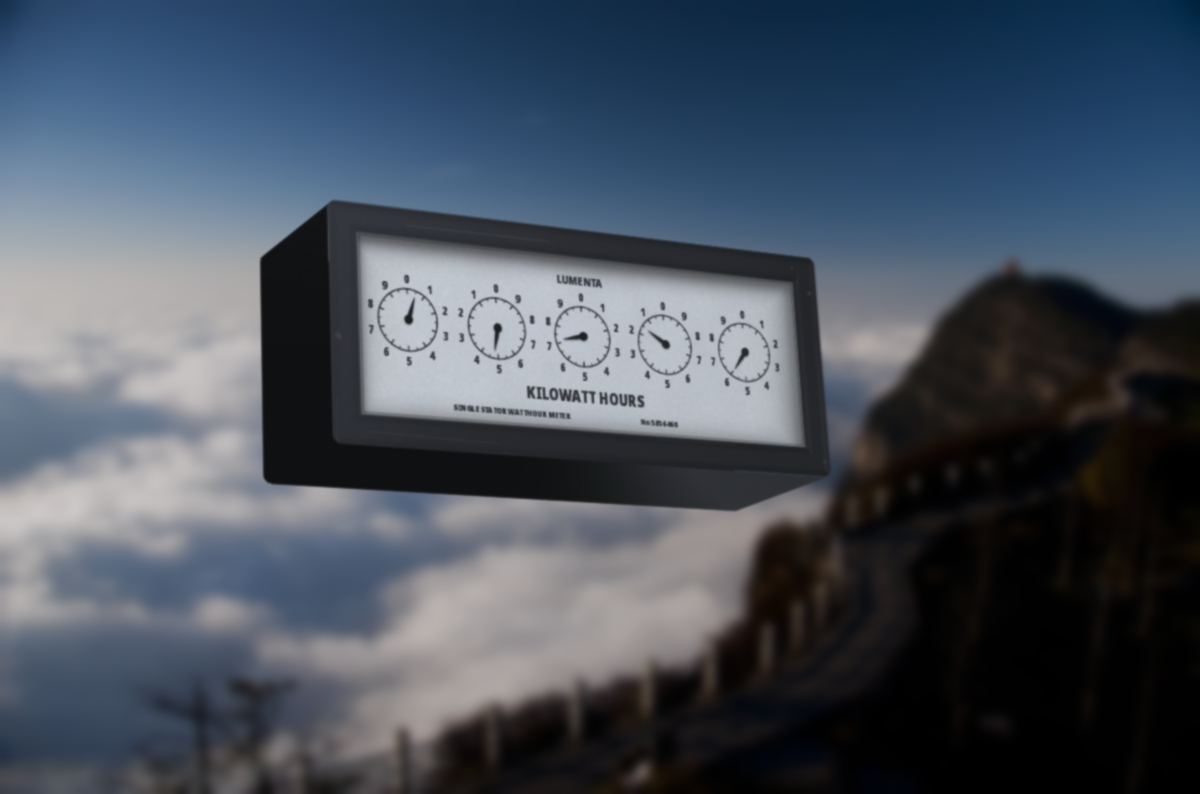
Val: 4716 kWh
